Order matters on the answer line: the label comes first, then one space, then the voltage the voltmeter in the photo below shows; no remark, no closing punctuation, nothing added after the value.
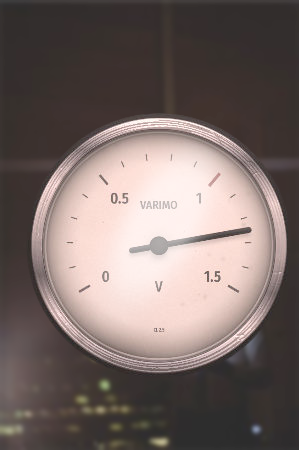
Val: 1.25 V
